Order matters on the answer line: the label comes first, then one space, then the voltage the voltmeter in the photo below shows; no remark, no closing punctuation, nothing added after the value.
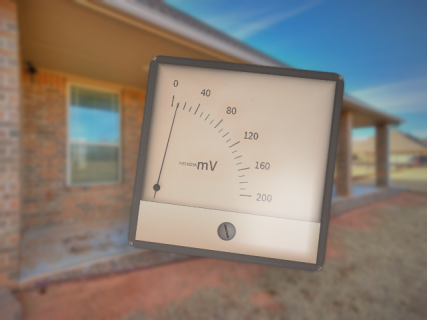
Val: 10 mV
